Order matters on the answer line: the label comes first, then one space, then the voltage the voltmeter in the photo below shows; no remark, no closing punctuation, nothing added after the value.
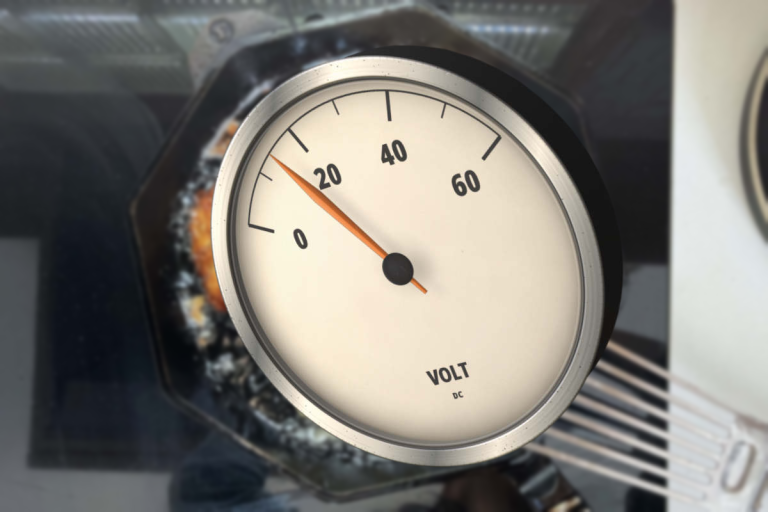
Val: 15 V
